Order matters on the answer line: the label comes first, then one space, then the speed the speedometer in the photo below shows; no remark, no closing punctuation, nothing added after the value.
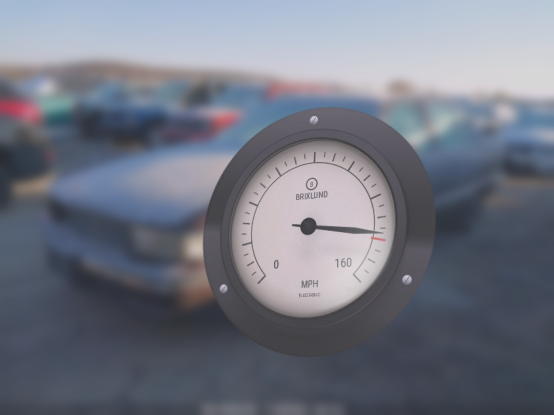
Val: 137.5 mph
